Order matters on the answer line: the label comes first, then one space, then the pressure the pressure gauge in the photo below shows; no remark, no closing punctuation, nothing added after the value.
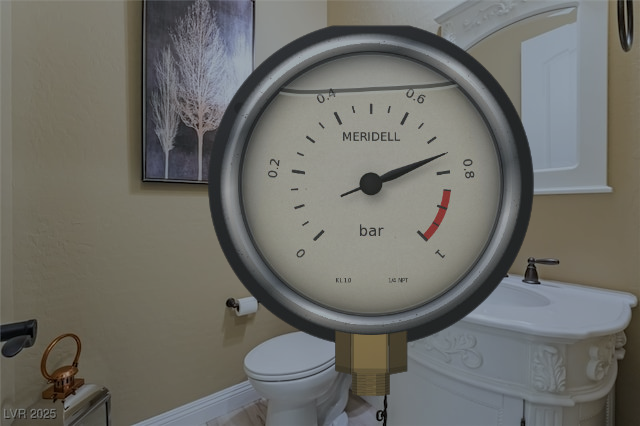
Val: 0.75 bar
